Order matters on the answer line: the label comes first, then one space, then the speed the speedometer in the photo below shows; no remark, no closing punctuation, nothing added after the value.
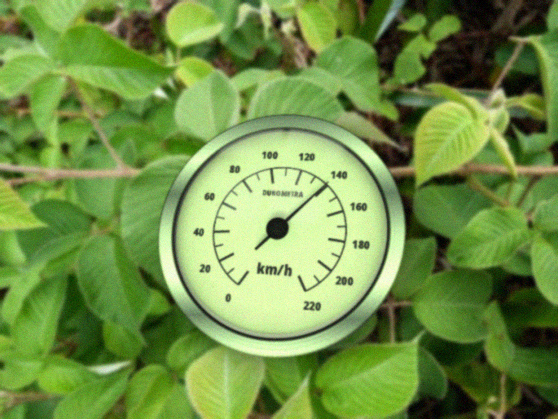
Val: 140 km/h
